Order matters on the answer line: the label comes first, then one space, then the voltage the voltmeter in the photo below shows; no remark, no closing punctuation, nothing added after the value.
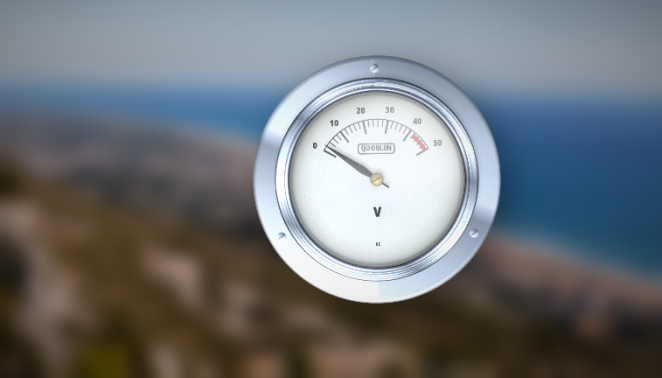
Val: 2 V
